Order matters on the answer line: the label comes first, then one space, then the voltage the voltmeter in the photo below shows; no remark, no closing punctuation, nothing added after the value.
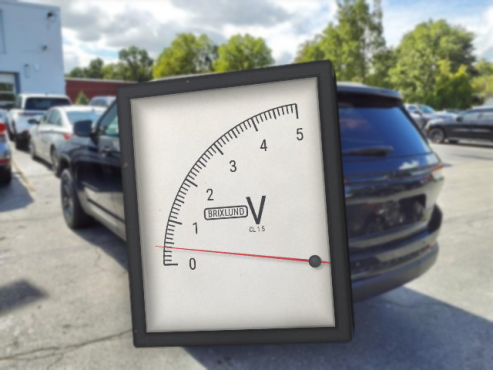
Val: 0.4 V
